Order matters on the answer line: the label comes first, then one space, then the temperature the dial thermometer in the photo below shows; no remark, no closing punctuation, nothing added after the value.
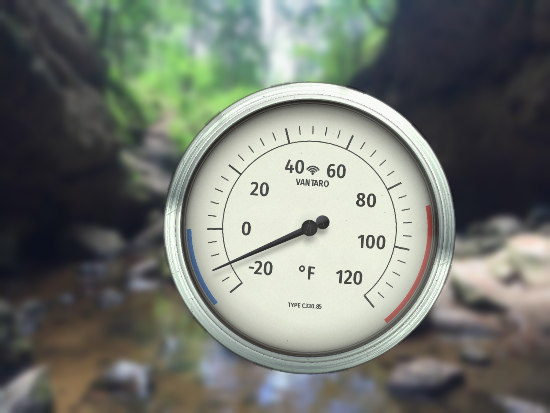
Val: -12 °F
